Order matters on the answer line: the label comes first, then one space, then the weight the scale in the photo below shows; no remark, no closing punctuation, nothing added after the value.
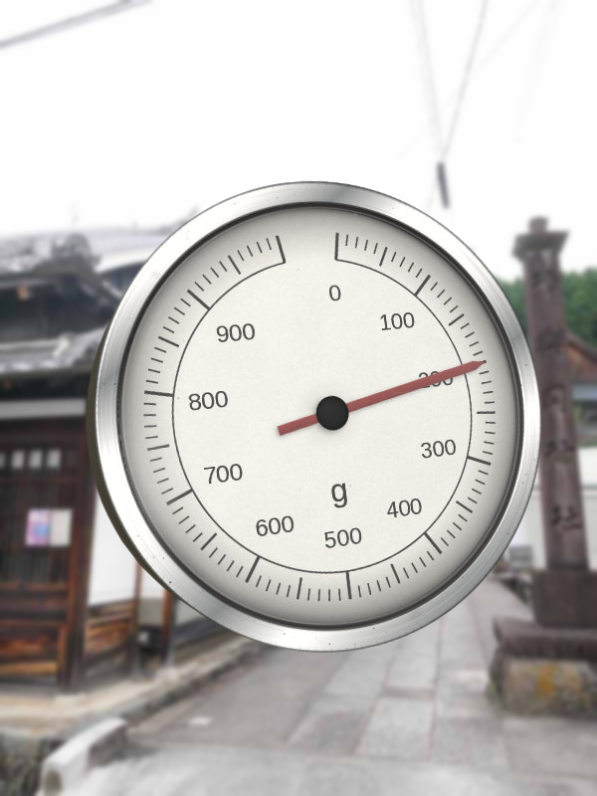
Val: 200 g
